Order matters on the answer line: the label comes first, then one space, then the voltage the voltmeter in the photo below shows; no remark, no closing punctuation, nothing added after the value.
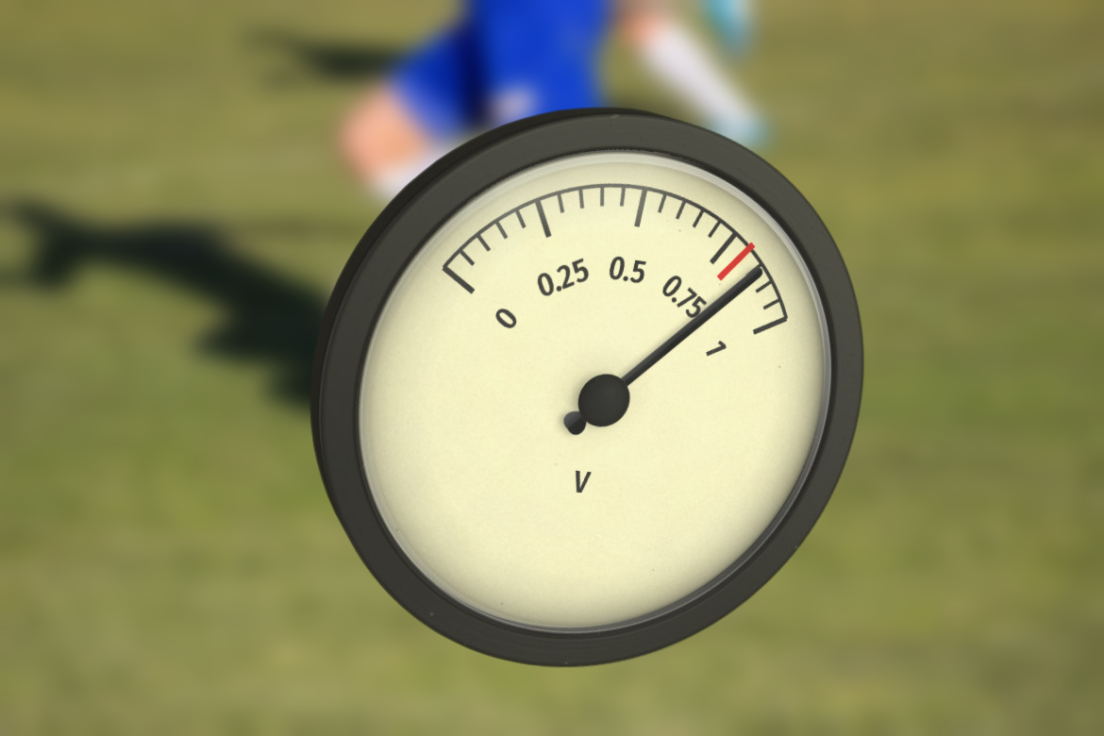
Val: 0.85 V
